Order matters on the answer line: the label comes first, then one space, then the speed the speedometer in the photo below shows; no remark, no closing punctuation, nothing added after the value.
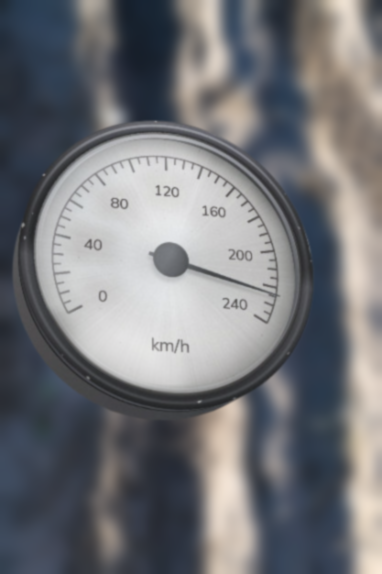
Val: 225 km/h
